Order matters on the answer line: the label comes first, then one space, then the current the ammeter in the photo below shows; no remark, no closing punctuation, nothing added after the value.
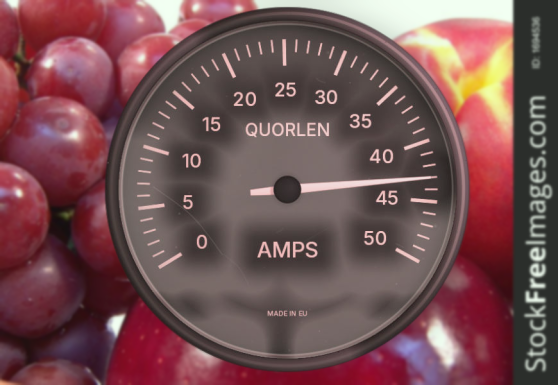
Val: 43 A
